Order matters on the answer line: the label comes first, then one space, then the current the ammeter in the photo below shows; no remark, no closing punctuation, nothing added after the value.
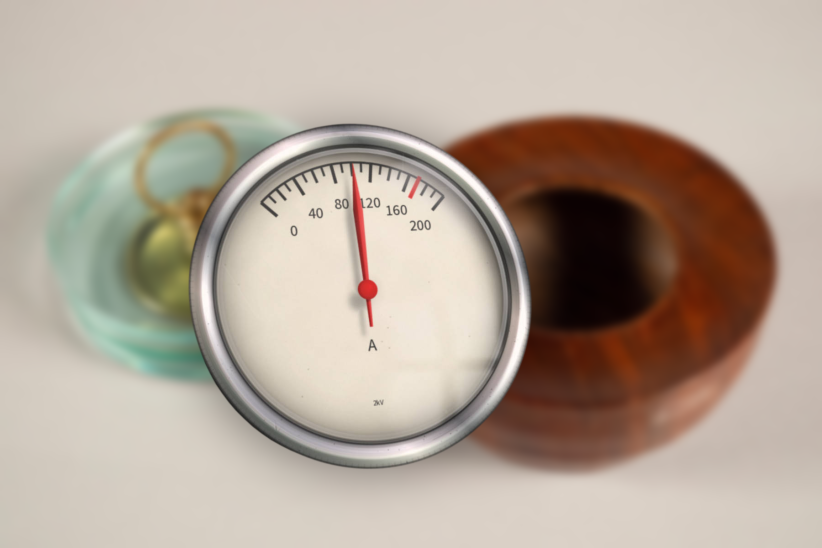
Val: 100 A
